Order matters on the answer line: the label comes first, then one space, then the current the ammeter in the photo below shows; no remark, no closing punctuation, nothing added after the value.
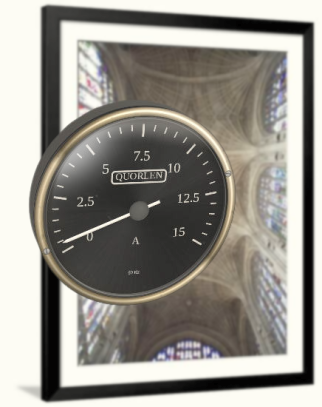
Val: 0.5 A
